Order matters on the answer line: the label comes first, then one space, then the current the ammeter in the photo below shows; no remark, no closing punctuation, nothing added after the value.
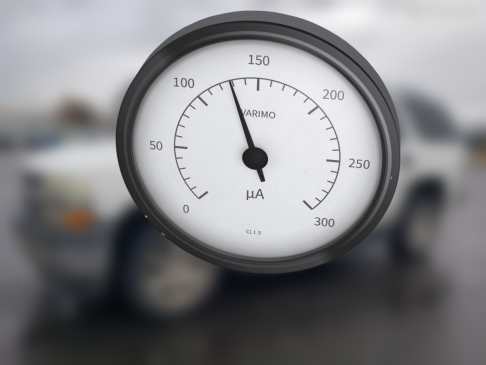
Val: 130 µA
